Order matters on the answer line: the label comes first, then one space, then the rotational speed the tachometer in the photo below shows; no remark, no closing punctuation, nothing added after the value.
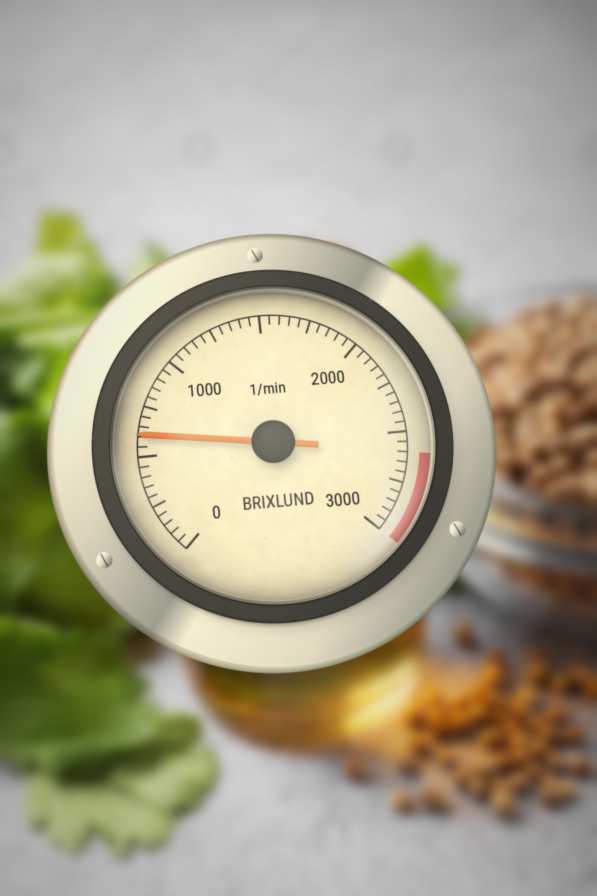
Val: 600 rpm
